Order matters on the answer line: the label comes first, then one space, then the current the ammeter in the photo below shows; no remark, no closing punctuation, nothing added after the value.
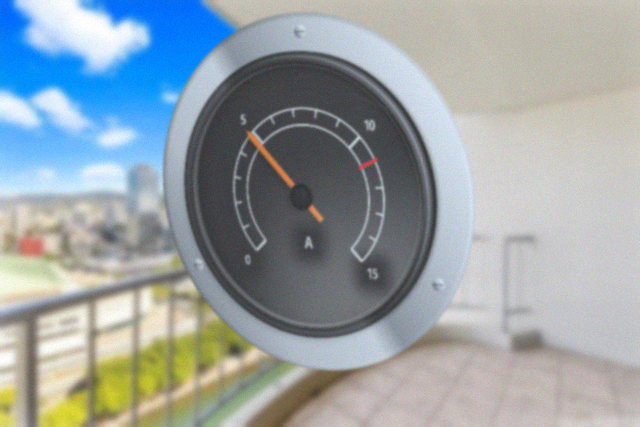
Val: 5 A
